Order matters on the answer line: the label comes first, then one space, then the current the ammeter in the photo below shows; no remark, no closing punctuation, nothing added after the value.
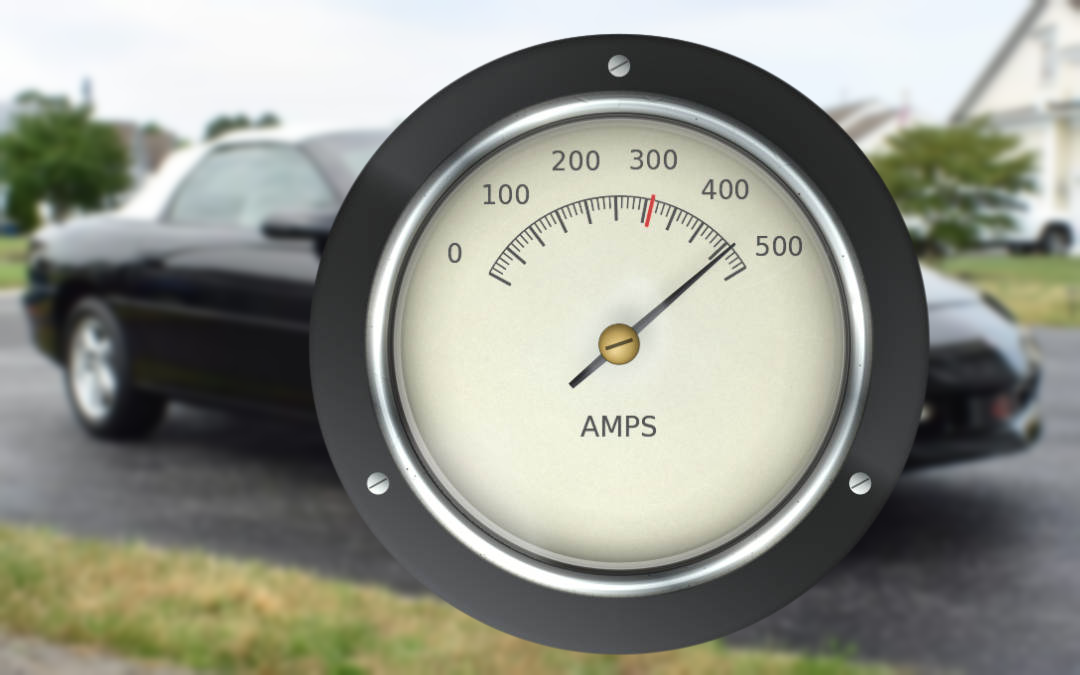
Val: 460 A
